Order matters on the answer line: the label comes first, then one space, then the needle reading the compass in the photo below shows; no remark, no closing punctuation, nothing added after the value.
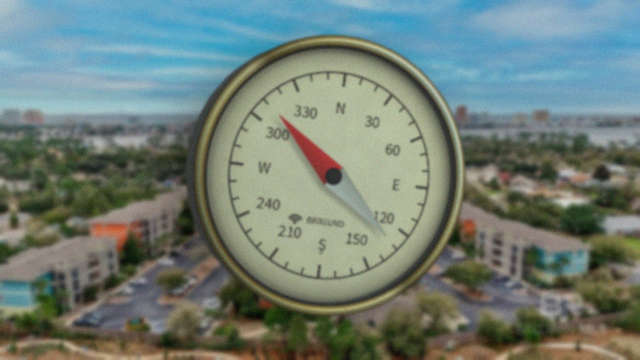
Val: 310 °
